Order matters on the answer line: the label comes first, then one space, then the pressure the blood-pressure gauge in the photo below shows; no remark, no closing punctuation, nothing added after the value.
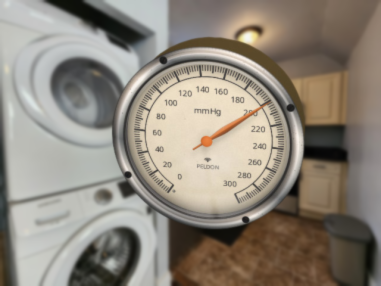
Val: 200 mmHg
